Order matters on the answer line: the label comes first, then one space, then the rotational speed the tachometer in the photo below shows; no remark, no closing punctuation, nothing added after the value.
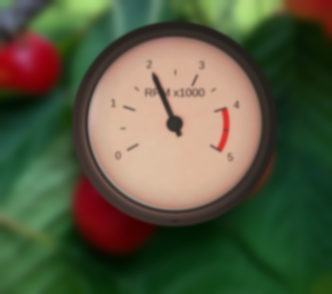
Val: 2000 rpm
